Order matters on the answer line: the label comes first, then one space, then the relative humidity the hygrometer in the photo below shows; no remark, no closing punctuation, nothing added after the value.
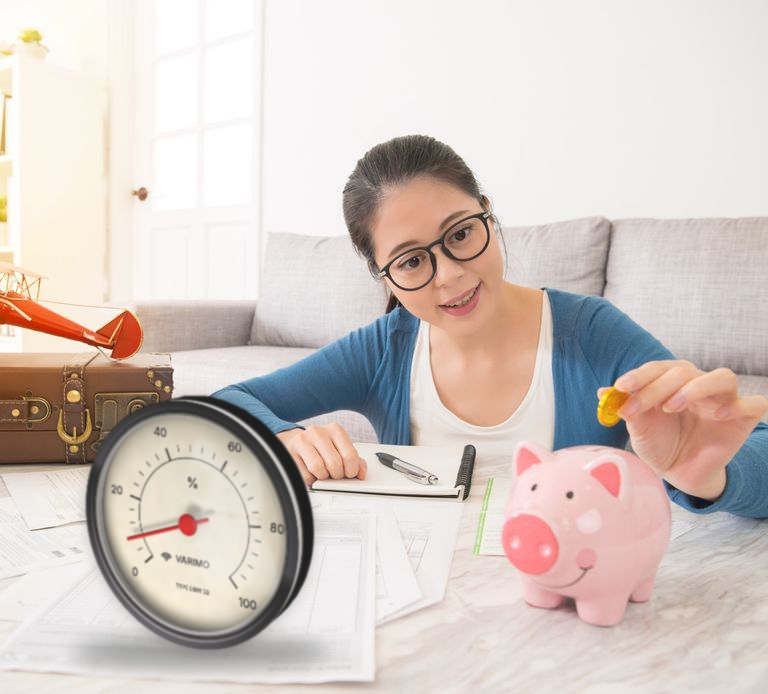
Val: 8 %
